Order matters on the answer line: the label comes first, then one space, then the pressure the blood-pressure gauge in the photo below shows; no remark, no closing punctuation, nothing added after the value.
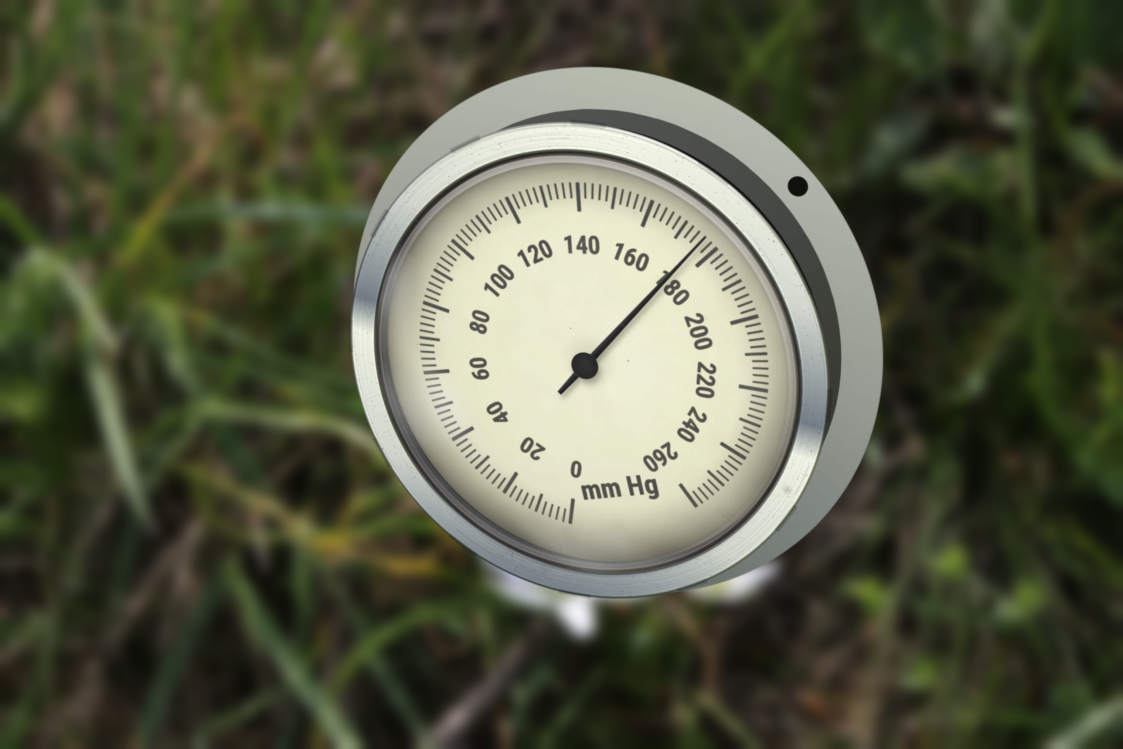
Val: 176 mmHg
